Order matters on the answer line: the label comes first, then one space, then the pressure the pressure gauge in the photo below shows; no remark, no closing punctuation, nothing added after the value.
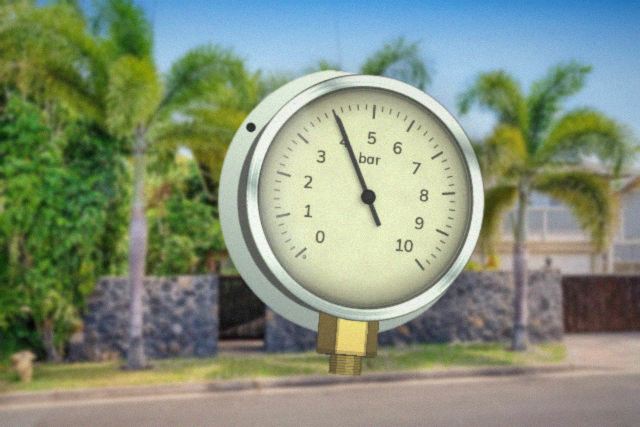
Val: 4 bar
